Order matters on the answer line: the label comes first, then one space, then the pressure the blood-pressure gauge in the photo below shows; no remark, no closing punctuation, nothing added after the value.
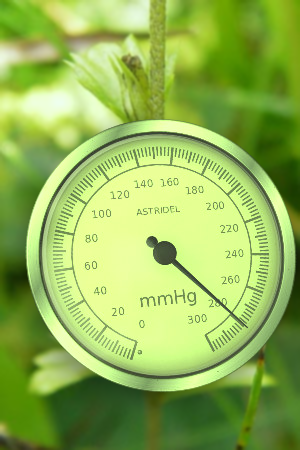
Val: 280 mmHg
